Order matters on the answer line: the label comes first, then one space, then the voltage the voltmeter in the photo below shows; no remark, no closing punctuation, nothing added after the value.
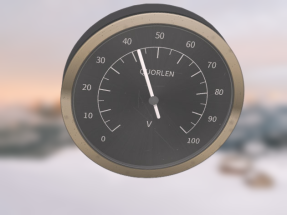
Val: 42.5 V
